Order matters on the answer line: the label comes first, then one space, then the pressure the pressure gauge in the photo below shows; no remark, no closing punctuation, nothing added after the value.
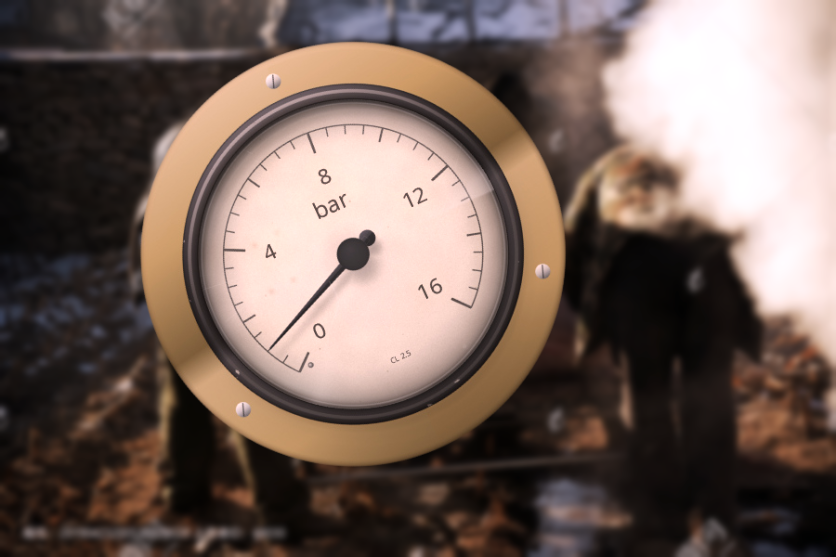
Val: 1 bar
